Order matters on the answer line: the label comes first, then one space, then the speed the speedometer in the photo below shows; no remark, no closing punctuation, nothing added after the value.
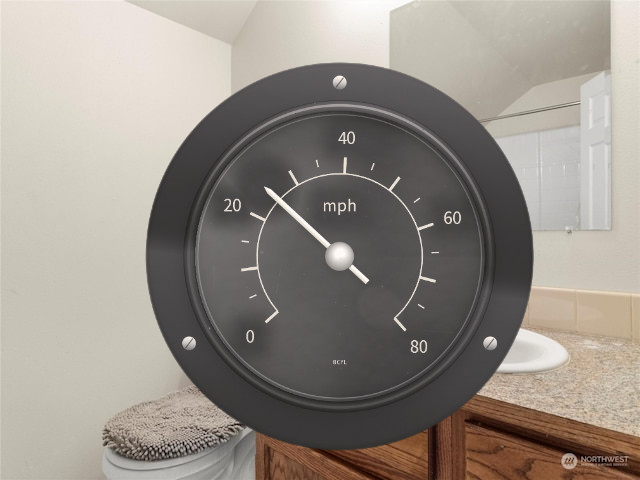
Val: 25 mph
